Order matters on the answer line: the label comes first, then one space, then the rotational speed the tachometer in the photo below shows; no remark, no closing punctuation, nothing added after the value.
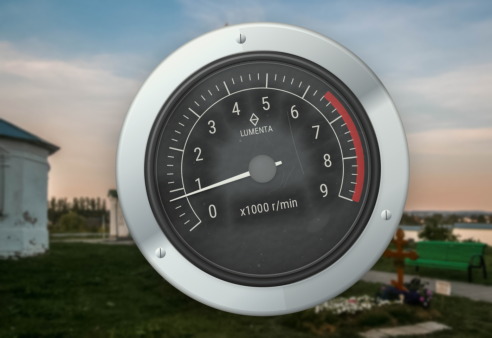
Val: 800 rpm
